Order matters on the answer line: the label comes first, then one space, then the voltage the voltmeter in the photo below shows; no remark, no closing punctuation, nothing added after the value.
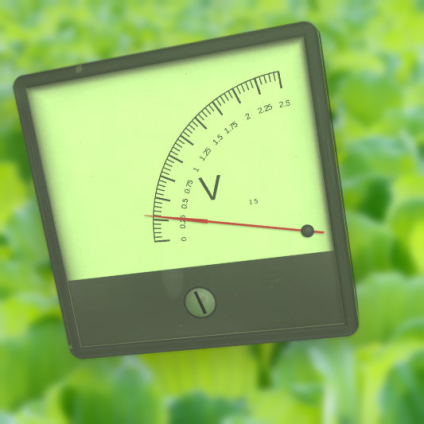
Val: 0.3 V
